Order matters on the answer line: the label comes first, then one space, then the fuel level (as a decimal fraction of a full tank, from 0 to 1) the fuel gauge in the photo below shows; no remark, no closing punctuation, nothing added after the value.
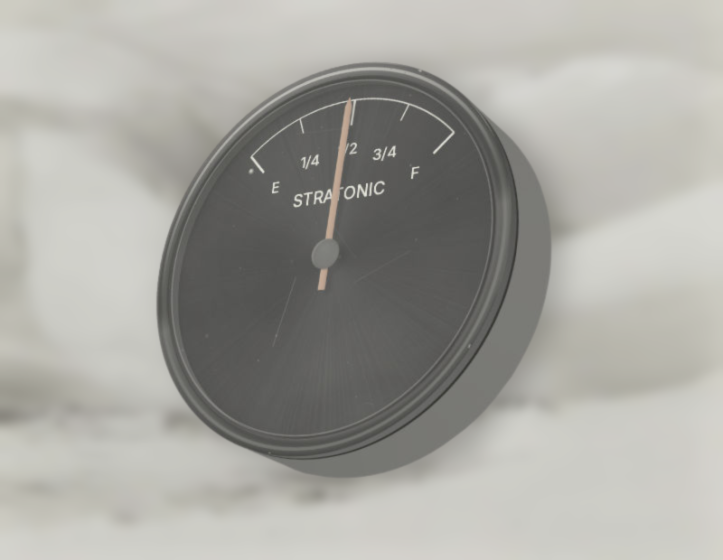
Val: 0.5
